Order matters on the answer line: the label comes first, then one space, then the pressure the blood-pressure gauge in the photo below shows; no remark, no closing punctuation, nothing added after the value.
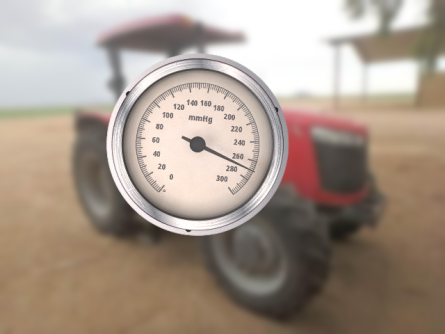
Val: 270 mmHg
